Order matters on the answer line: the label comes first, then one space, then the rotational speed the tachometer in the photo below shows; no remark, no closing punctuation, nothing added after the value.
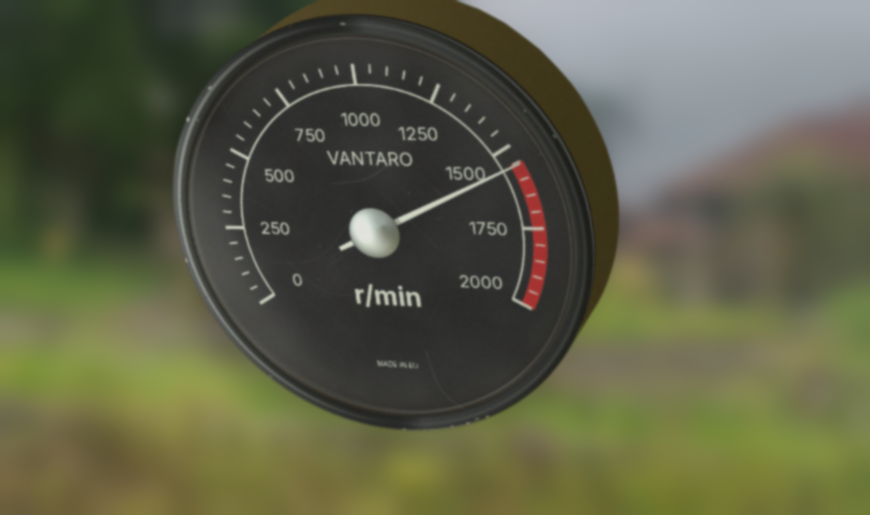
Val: 1550 rpm
